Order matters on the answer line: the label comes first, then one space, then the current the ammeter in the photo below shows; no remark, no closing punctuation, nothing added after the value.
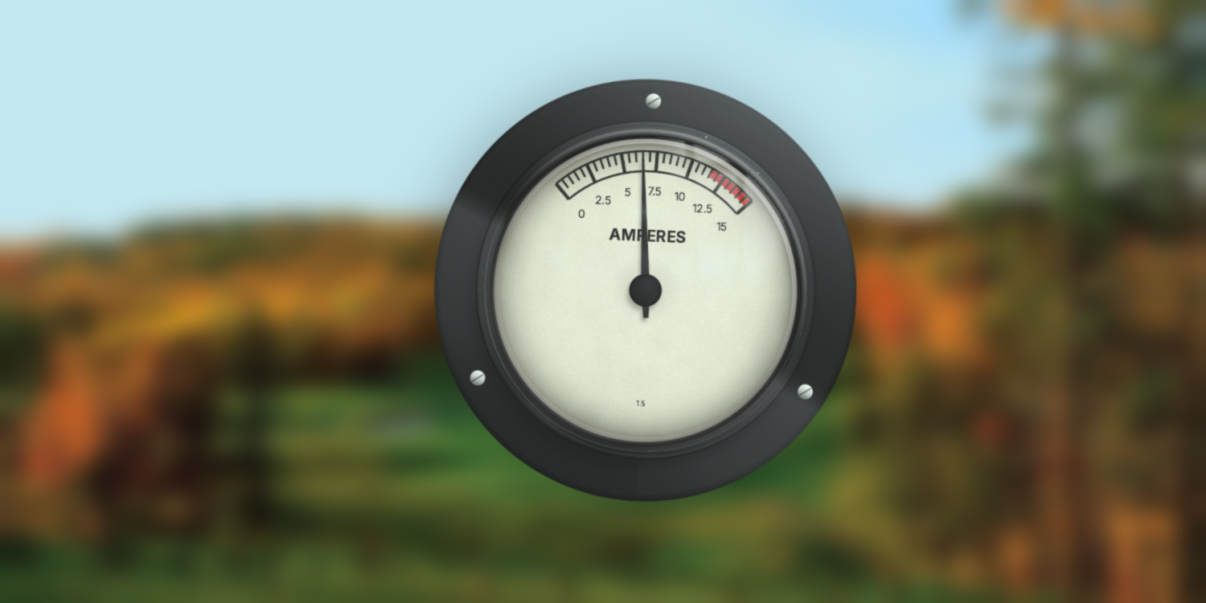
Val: 6.5 A
